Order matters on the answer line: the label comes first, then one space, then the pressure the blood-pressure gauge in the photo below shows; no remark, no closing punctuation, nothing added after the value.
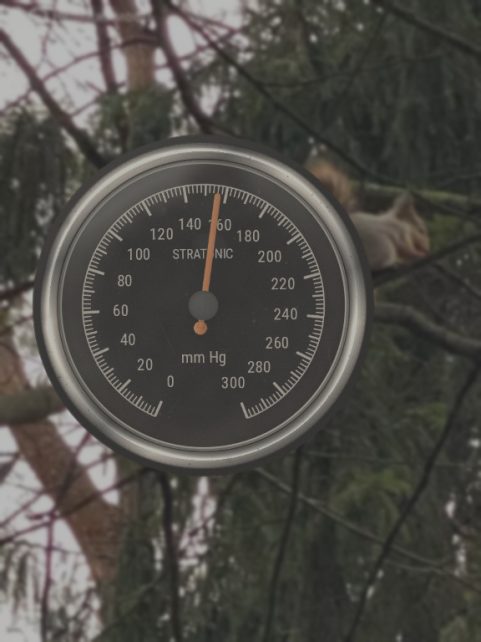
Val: 156 mmHg
